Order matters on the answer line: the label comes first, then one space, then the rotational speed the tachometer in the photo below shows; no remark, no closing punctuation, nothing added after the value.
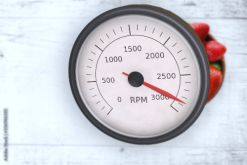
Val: 2850 rpm
